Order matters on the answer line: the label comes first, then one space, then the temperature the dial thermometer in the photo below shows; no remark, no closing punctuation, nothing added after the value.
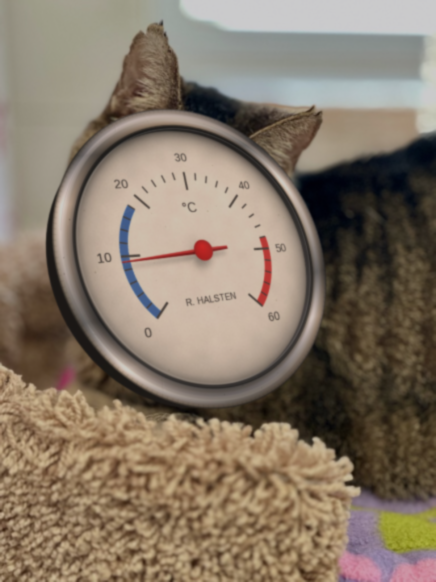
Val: 9 °C
